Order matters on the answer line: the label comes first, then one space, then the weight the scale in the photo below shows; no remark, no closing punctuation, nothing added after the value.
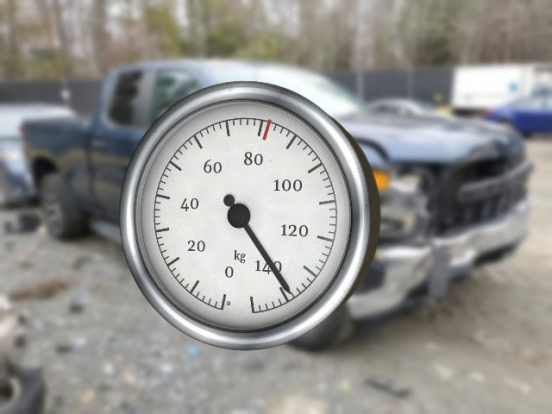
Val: 138 kg
